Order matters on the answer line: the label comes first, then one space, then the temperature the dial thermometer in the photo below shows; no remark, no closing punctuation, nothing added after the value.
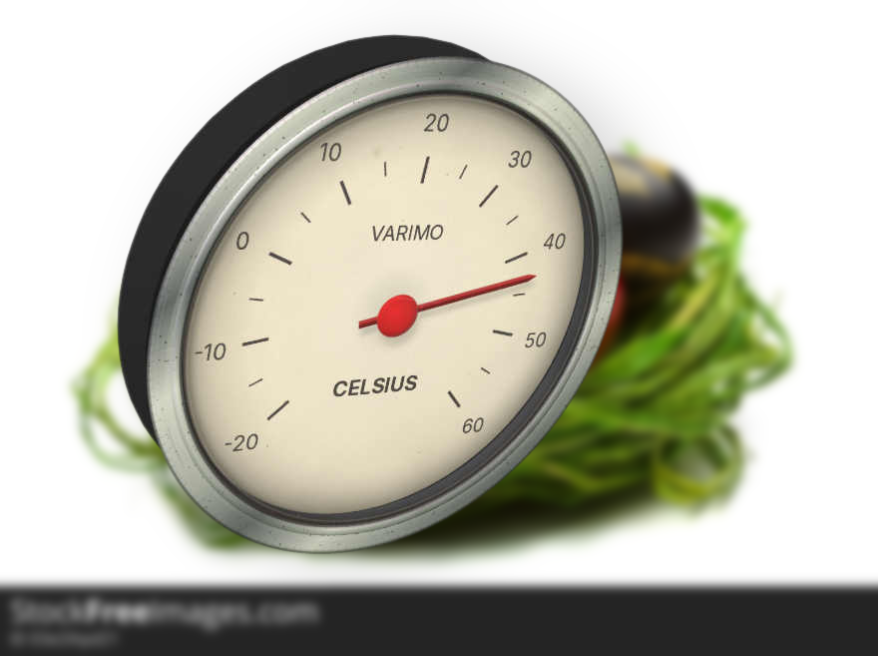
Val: 42.5 °C
